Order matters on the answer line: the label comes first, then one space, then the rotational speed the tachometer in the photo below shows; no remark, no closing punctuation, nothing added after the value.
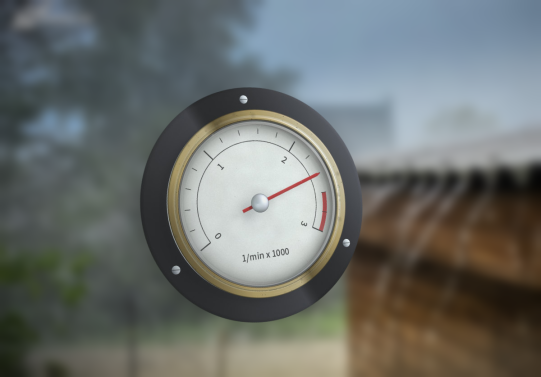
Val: 2400 rpm
